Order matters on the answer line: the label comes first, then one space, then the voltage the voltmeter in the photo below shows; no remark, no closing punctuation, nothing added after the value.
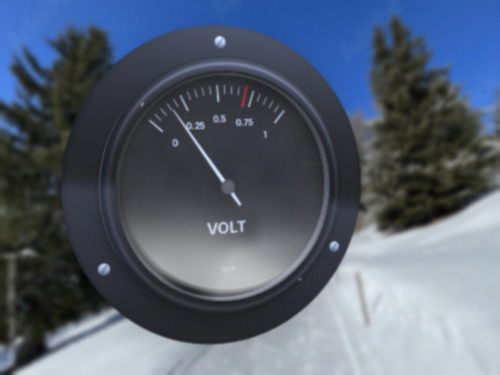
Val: 0.15 V
